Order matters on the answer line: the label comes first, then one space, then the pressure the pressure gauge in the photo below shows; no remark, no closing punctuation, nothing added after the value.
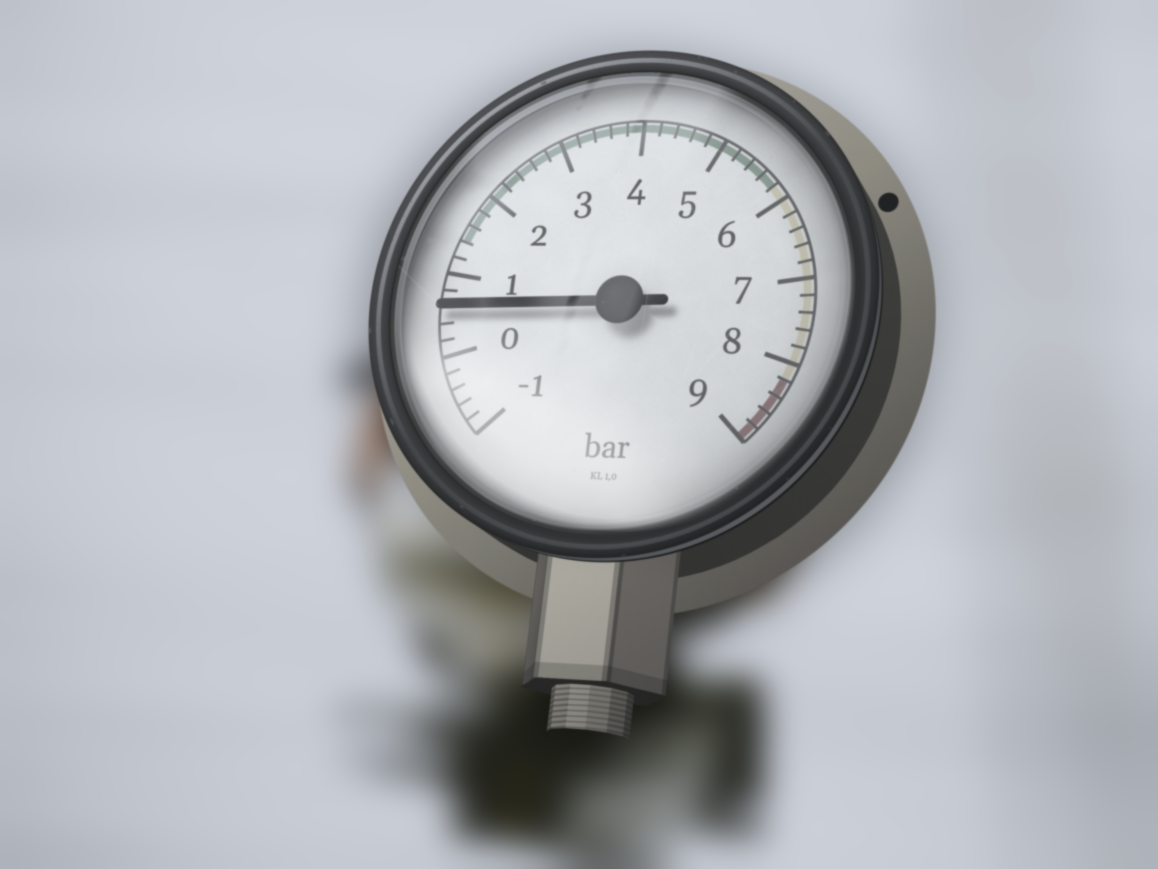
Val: 0.6 bar
